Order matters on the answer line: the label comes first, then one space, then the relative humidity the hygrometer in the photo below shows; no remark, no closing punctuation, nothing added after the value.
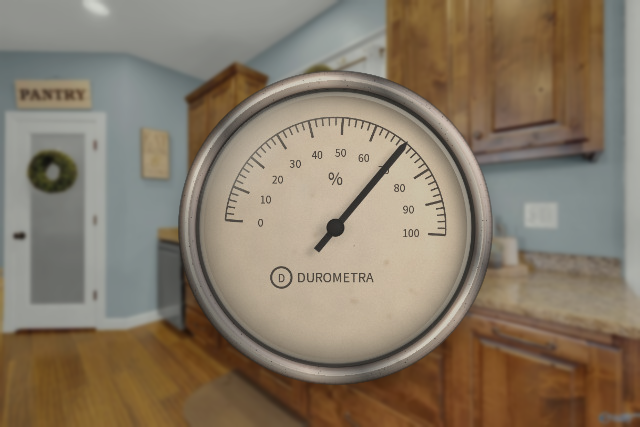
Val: 70 %
